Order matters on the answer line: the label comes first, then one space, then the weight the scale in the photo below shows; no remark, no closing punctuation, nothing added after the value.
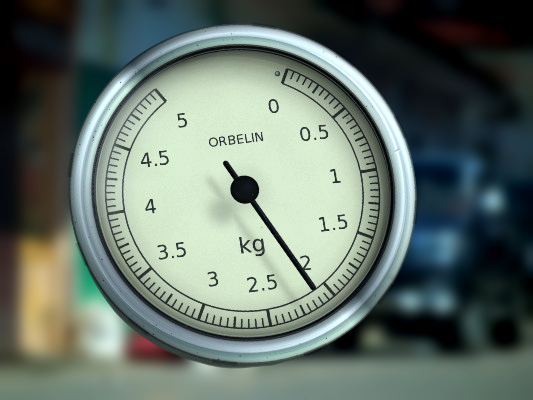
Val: 2.1 kg
